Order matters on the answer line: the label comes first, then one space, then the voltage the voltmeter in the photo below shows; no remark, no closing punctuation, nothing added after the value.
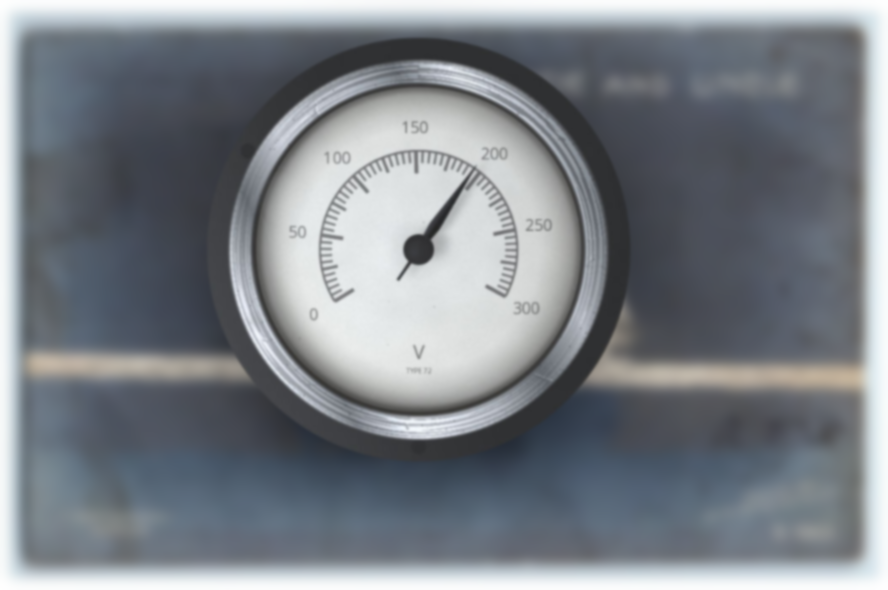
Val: 195 V
